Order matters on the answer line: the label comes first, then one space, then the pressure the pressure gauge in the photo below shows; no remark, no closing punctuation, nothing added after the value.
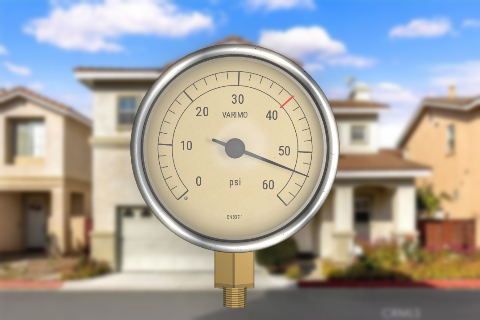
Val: 54 psi
